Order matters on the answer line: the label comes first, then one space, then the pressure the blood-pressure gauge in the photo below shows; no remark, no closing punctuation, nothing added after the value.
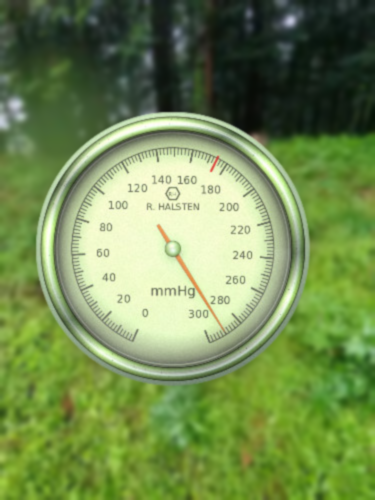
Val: 290 mmHg
